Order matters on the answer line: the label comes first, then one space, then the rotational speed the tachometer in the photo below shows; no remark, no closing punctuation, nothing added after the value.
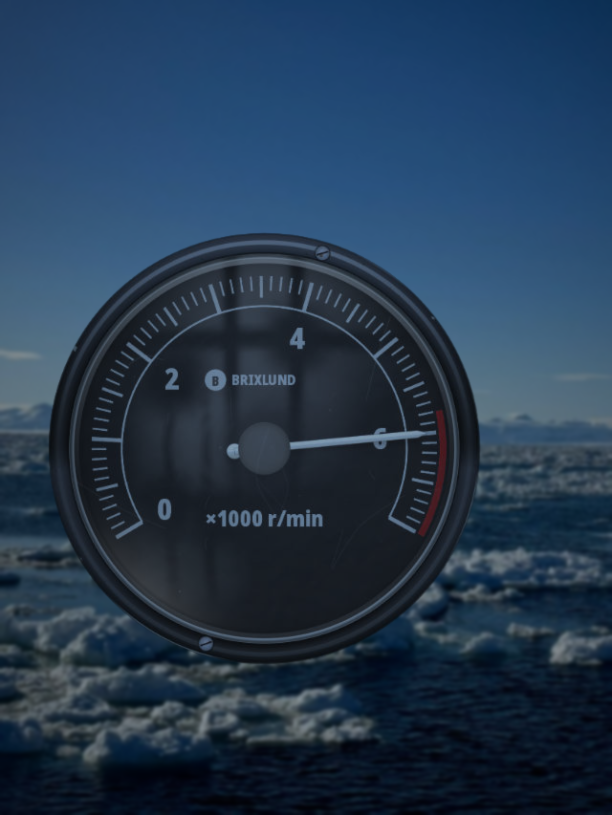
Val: 6000 rpm
